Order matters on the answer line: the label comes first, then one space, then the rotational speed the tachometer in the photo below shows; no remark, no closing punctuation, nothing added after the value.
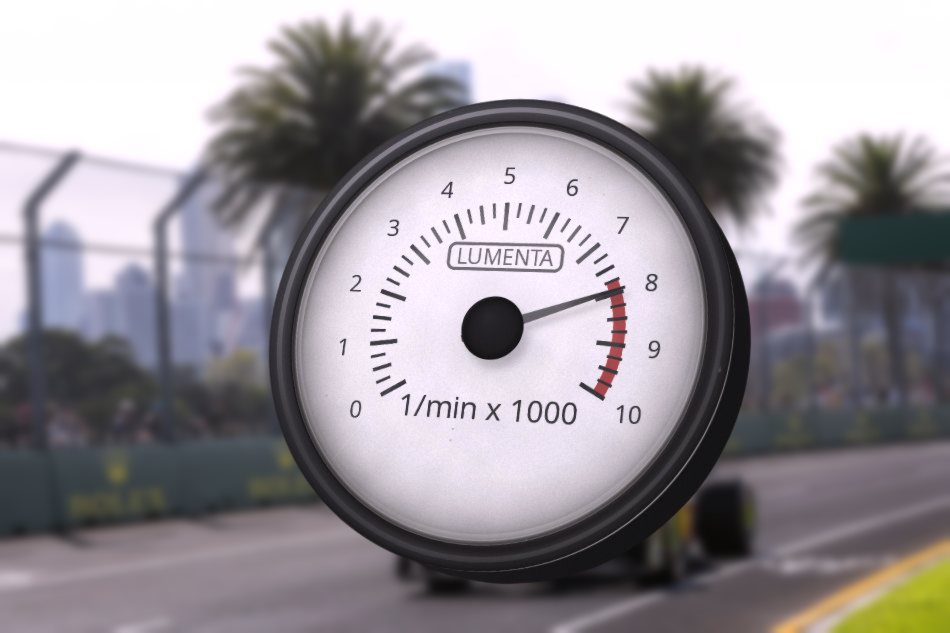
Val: 8000 rpm
